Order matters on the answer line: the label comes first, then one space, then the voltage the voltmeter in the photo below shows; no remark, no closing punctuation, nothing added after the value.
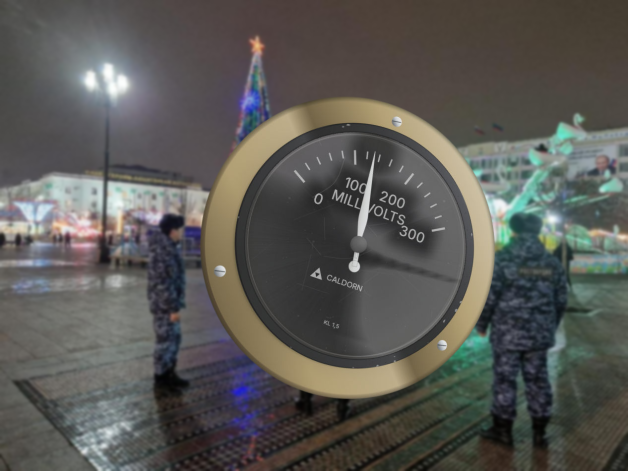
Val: 130 mV
